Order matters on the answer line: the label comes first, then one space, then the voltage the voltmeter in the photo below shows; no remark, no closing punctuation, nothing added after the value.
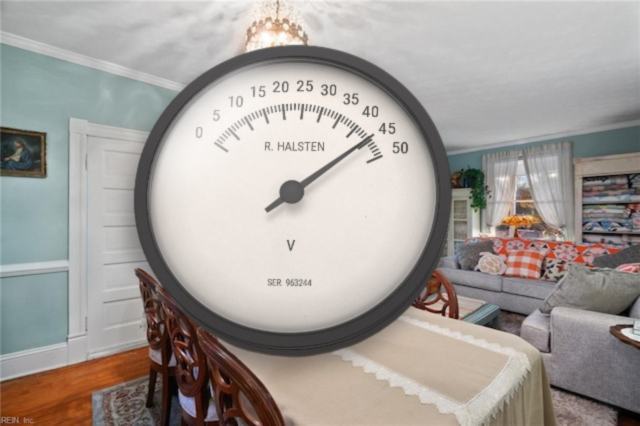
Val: 45 V
